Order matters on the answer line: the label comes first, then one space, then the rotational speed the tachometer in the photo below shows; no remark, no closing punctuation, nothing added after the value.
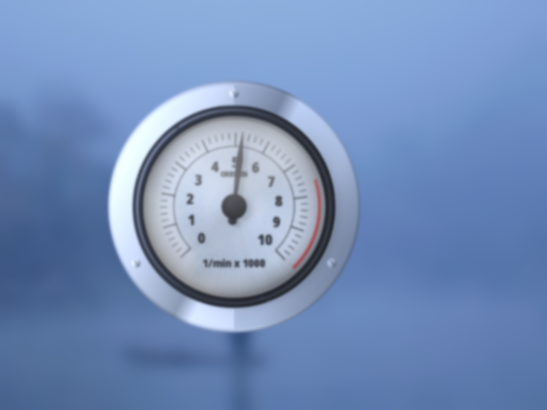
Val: 5200 rpm
